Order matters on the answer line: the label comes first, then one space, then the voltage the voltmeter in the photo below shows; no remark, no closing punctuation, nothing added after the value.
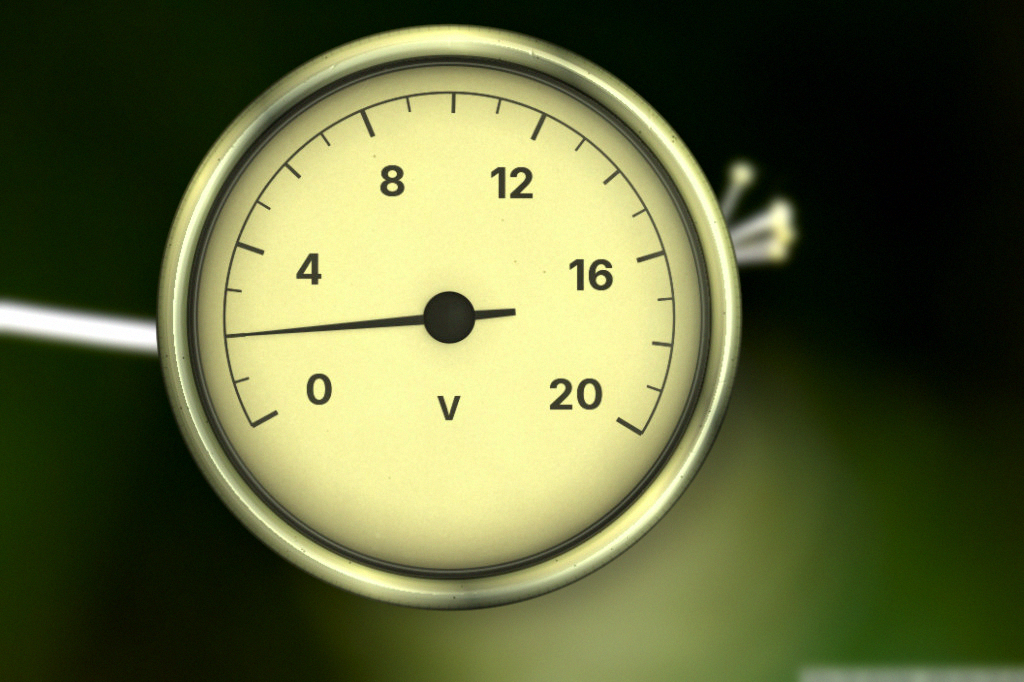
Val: 2 V
